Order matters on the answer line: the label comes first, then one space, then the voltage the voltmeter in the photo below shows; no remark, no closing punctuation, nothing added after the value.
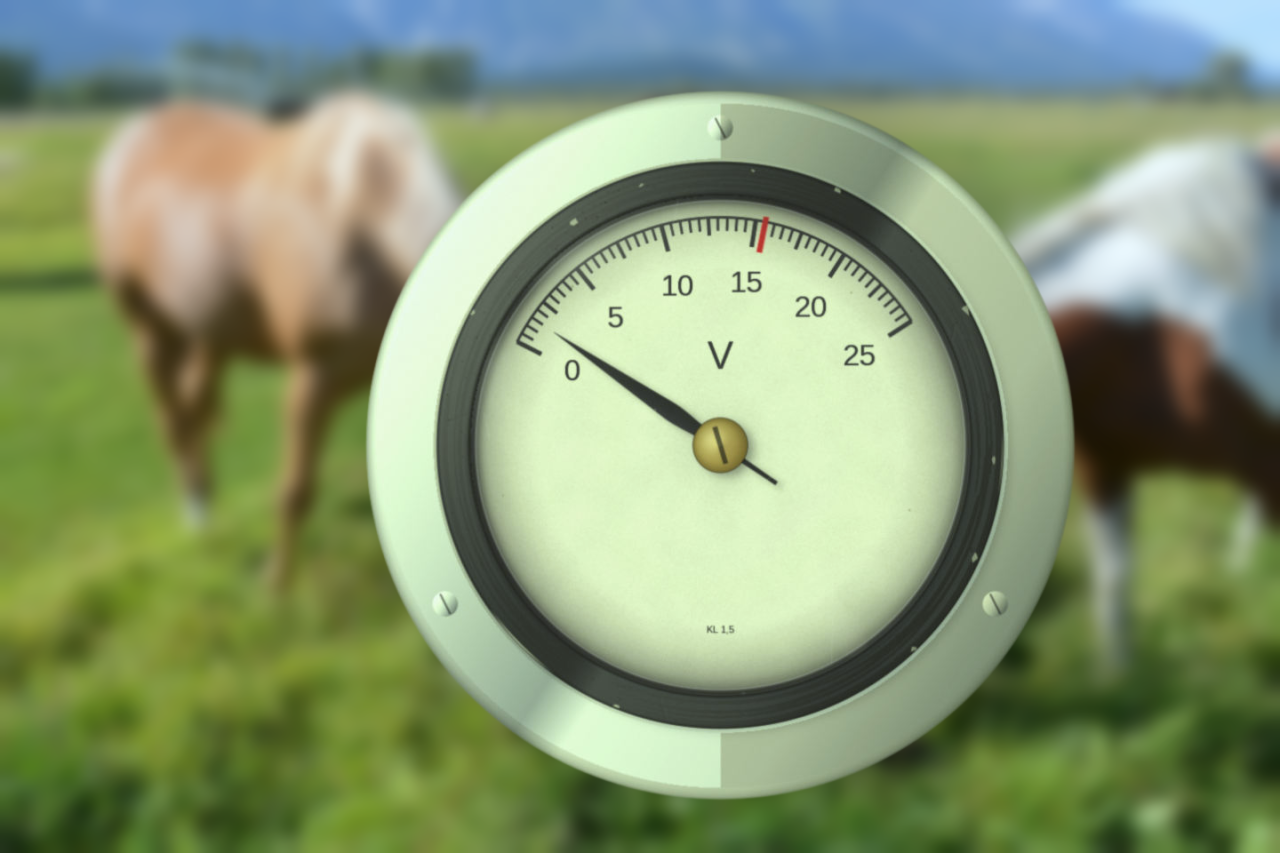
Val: 1.5 V
